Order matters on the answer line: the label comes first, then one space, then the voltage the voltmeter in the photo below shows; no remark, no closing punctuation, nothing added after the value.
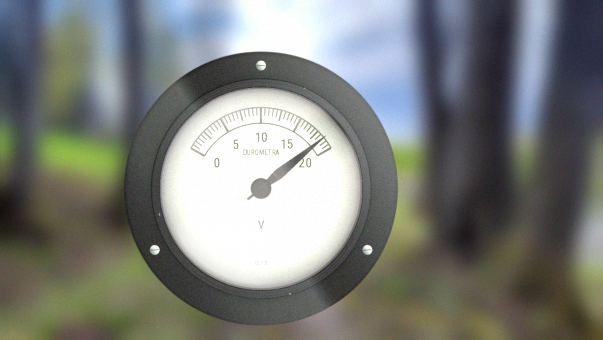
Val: 18.5 V
